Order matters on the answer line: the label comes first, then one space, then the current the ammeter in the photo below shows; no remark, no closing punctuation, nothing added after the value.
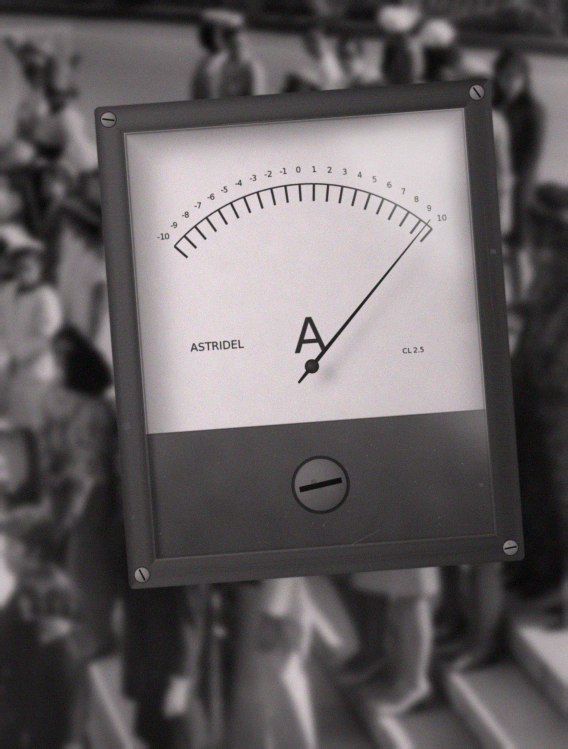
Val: 9.5 A
